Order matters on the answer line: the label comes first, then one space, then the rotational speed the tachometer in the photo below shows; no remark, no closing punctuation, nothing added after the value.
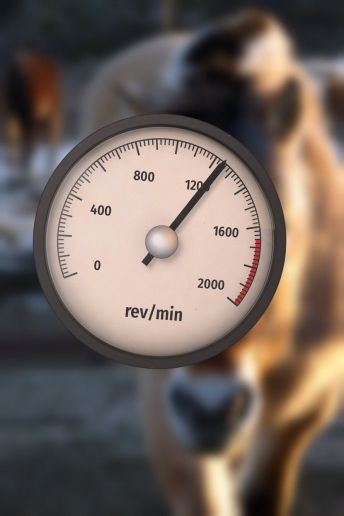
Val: 1240 rpm
